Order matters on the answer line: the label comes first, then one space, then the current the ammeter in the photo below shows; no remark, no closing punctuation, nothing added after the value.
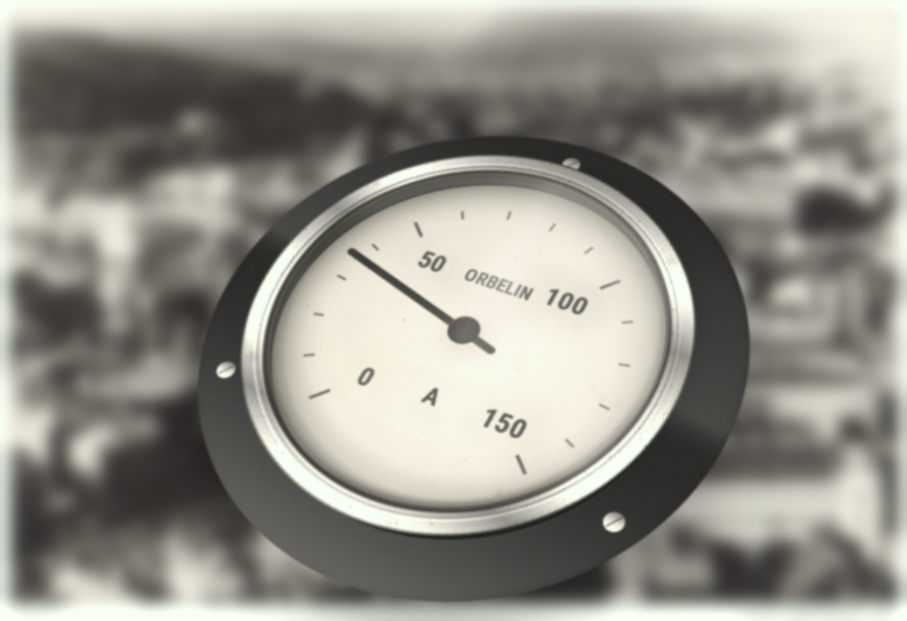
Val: 35 A
